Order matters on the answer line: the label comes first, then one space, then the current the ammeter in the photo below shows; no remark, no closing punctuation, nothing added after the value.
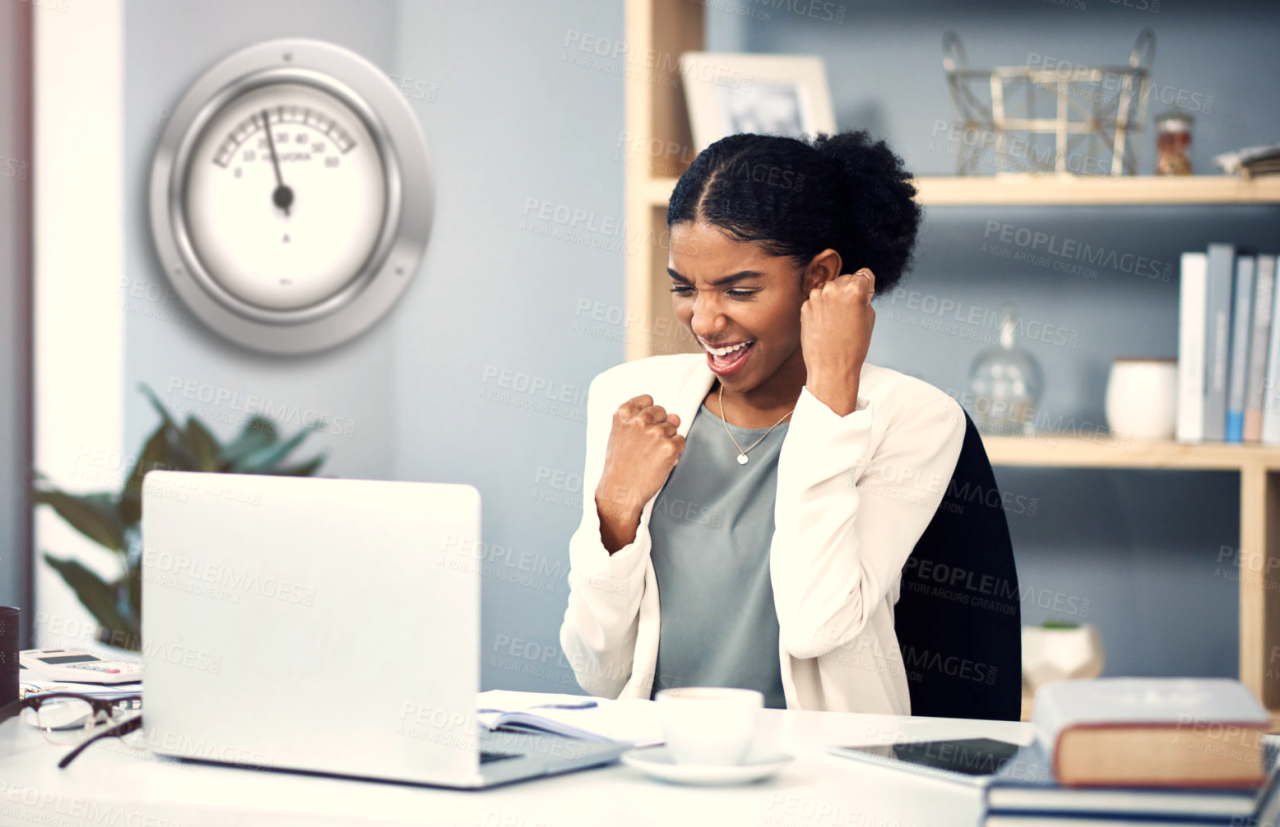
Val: 25 A
